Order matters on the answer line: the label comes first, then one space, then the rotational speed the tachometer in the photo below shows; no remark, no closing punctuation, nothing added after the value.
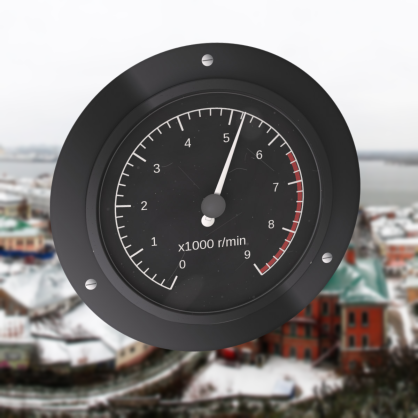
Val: 5200 rpm
